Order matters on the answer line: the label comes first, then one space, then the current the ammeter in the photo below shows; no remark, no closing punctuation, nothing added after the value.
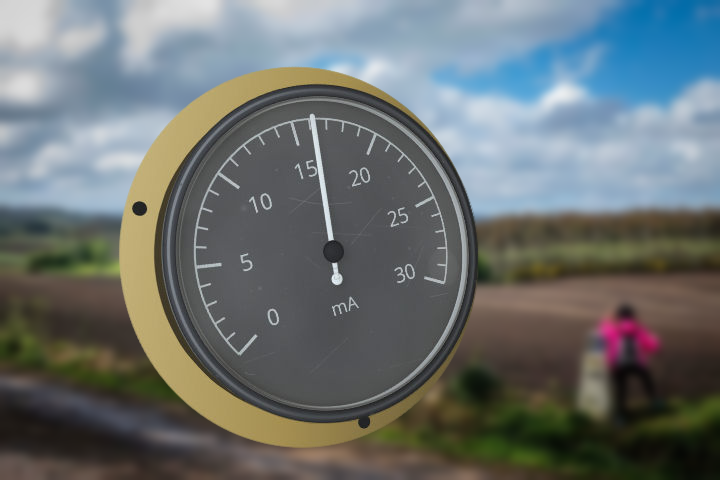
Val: 16 mA
